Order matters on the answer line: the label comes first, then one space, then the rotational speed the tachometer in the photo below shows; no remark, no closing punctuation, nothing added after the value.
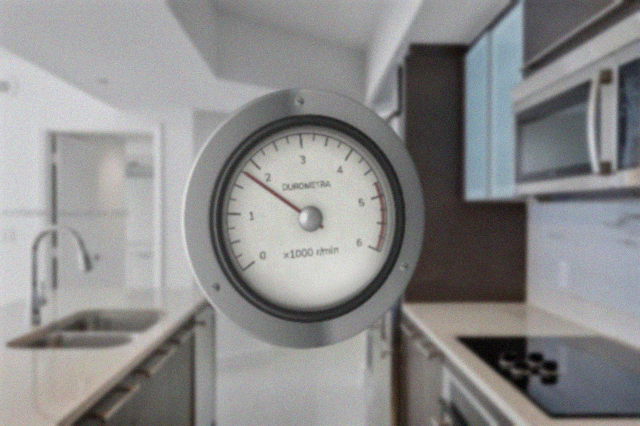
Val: 1750 rpm
